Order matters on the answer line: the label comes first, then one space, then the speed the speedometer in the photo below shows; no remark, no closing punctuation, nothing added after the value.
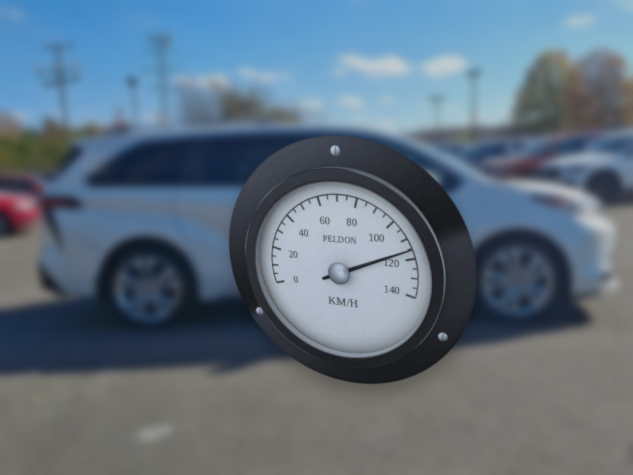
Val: 115 km/h
